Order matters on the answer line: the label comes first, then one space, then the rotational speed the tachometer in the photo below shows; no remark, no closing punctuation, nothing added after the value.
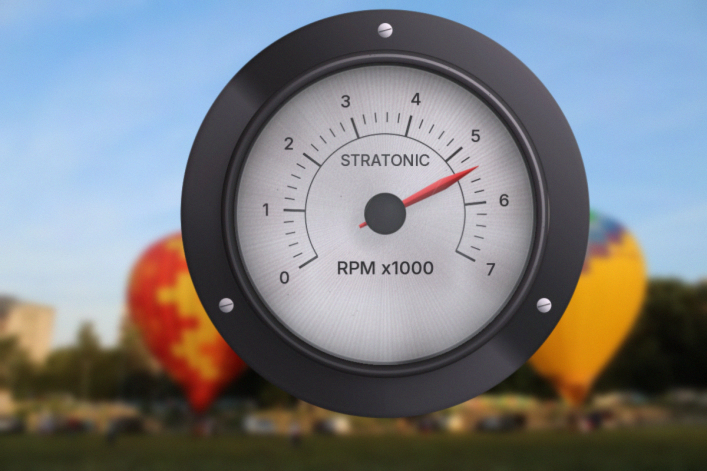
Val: 5400 rpm
